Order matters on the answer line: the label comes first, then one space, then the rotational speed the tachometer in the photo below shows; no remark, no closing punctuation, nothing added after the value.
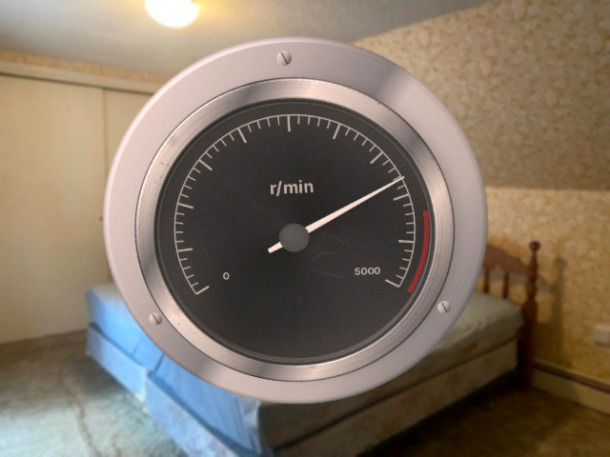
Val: 3800 rpm
